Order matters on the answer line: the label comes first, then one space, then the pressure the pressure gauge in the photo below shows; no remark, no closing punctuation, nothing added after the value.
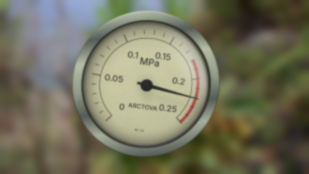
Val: 0.22 MPa
